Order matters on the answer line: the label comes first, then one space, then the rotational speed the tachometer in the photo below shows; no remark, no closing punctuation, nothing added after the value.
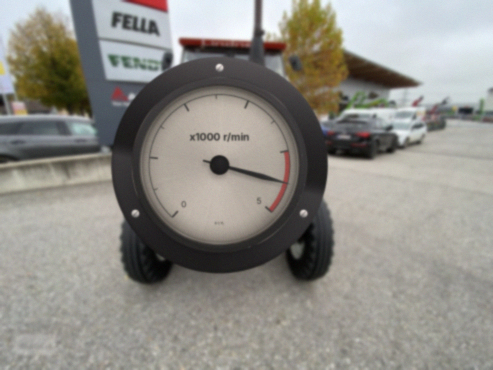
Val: 4500 rpm
